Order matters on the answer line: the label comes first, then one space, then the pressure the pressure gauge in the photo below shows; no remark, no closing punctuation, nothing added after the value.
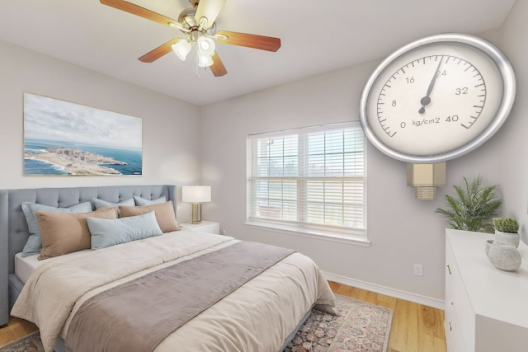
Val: 23 kg/cm²
